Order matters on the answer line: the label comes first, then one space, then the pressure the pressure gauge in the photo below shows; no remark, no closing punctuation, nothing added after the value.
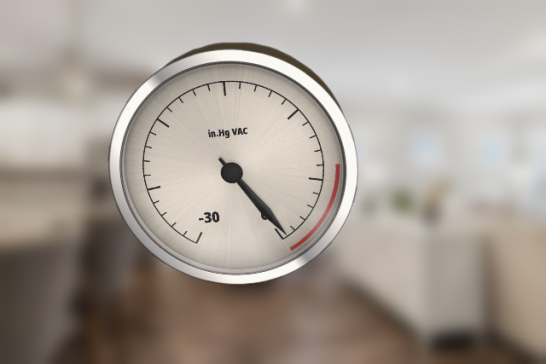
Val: -0.5 inHg
